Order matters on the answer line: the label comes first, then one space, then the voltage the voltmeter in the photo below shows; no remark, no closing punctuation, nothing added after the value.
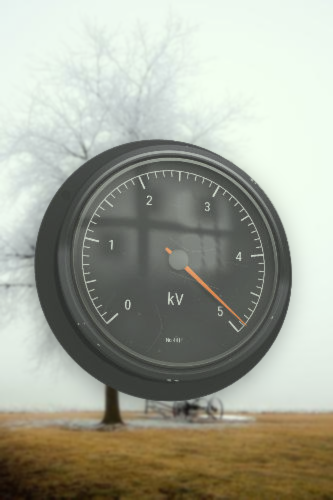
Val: 4.9 kV
